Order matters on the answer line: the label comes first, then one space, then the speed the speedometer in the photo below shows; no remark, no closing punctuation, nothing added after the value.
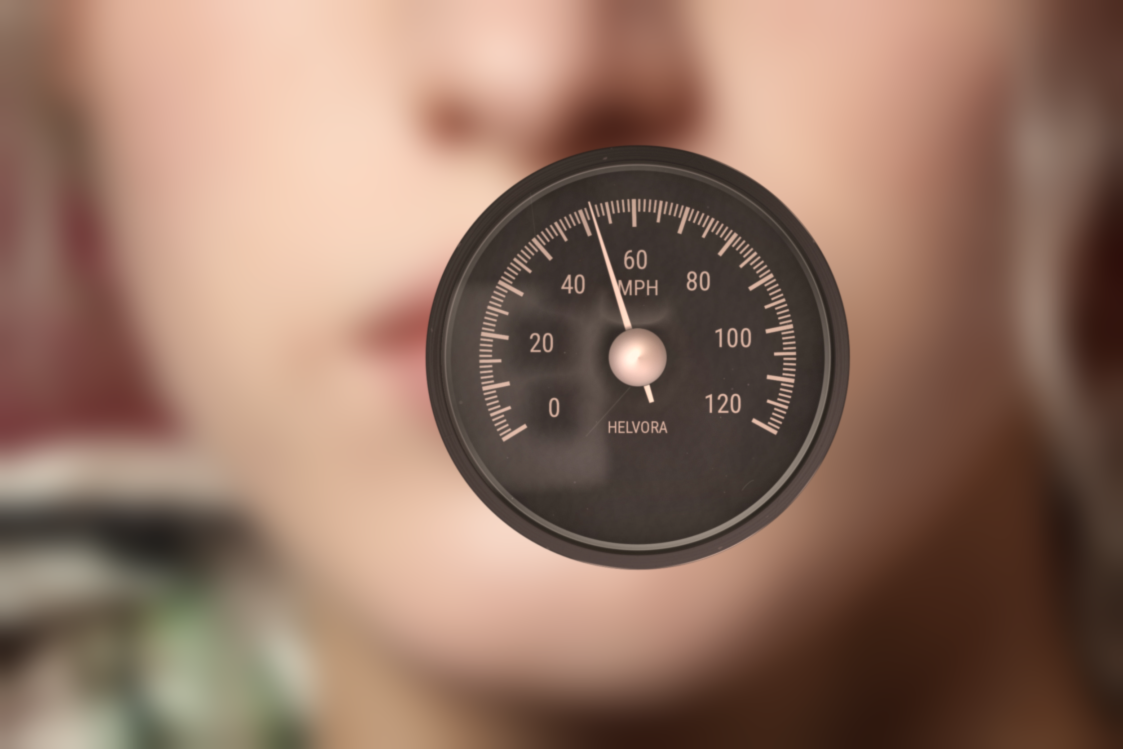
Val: 52 mph
